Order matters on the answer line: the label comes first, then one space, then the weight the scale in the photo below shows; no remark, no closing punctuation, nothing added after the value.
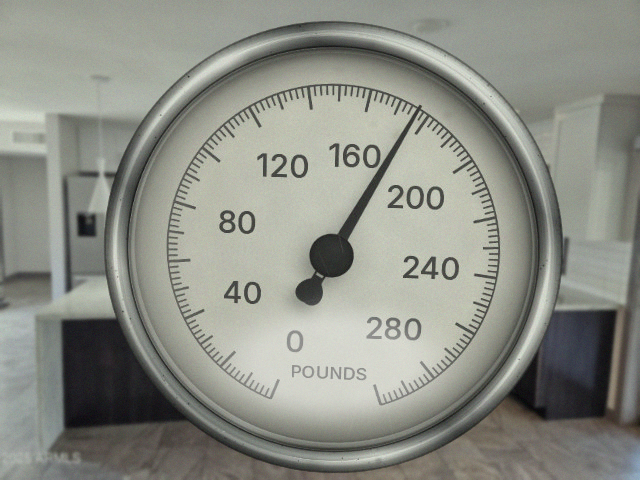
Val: 176 lb
